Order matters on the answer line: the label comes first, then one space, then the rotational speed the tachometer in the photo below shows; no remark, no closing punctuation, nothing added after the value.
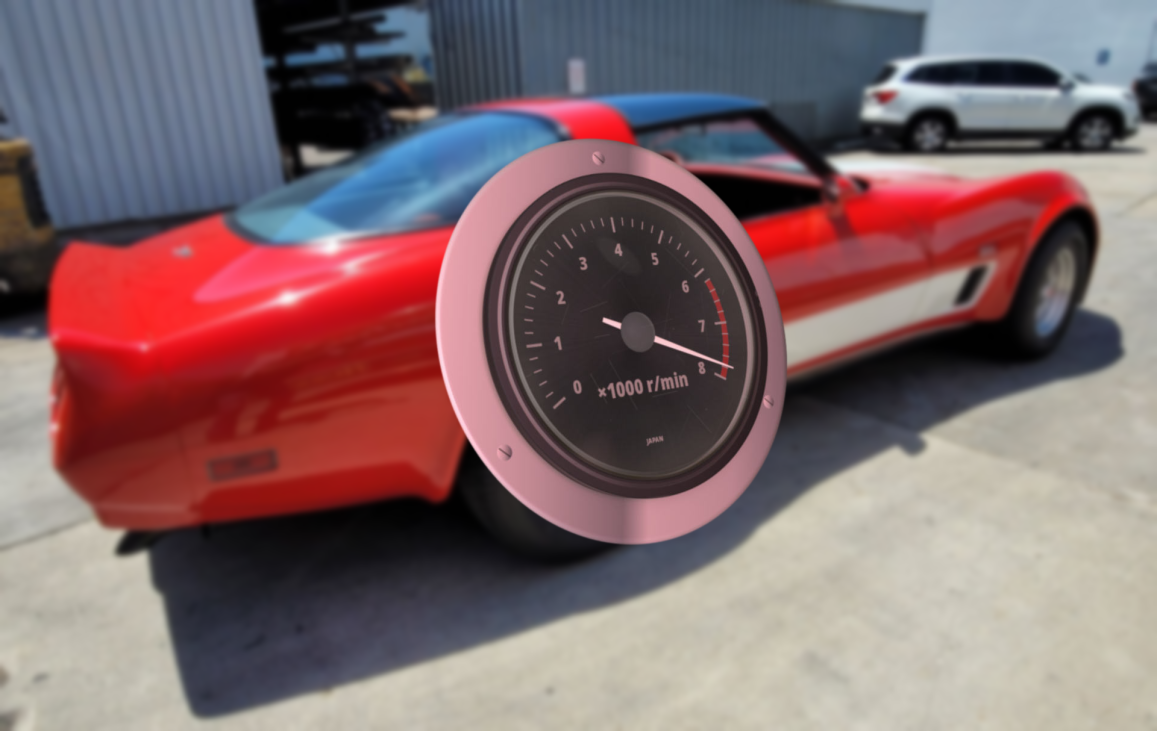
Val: 7800 rpm
